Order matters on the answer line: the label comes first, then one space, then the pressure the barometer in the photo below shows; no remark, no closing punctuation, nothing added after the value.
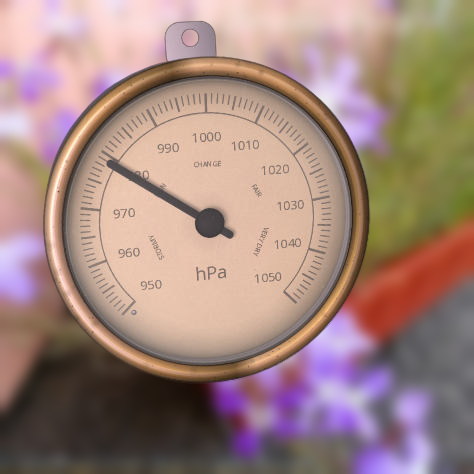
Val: 979 hPa
